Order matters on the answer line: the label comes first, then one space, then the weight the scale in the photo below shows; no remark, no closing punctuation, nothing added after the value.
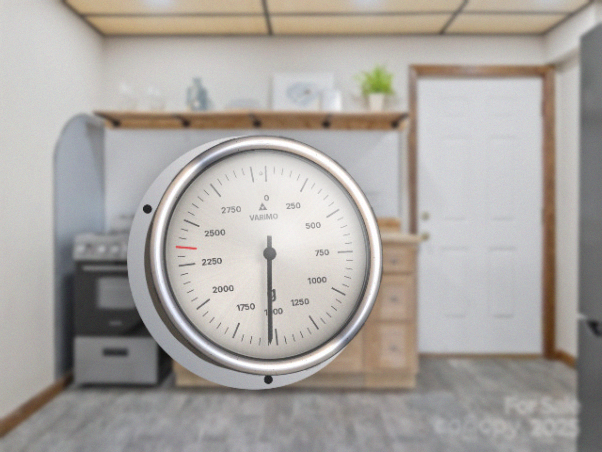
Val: 1550 g
